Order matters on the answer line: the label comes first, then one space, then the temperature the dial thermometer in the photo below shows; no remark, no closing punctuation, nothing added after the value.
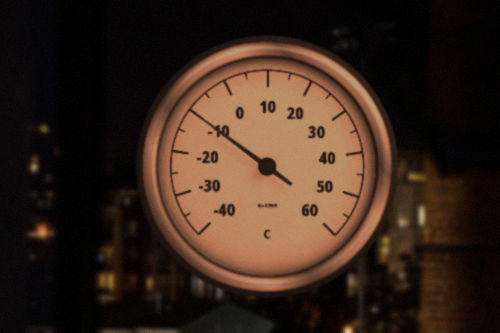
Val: -10 °C
